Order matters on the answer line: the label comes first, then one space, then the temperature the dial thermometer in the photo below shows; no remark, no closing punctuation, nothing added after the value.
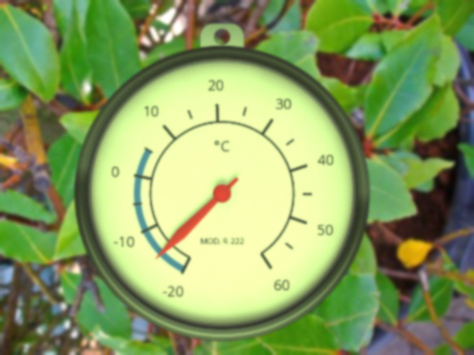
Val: -15 °C
